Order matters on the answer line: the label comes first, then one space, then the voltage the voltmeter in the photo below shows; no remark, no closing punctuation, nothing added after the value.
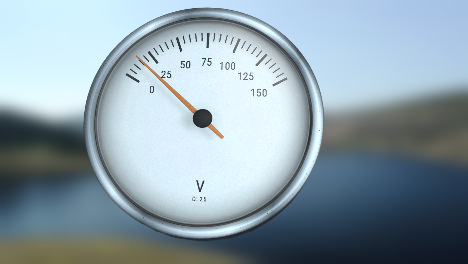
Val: 15 V
